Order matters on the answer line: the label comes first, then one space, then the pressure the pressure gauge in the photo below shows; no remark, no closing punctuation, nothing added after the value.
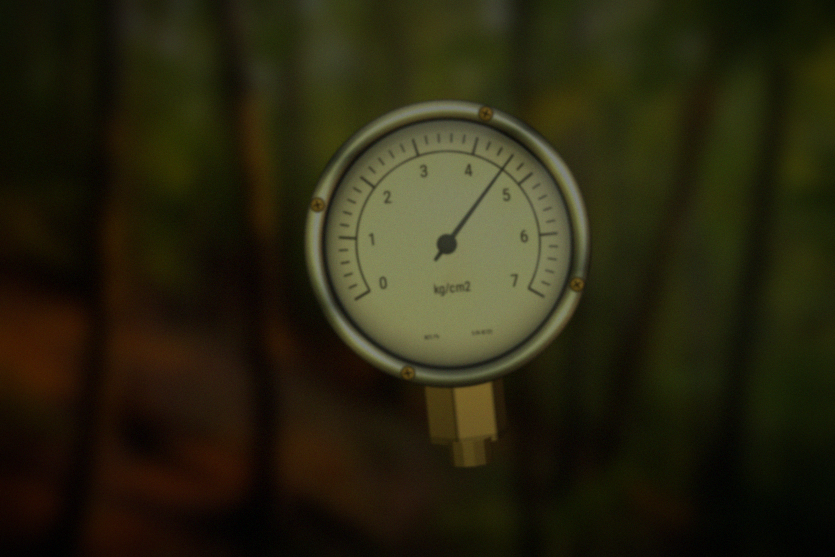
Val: 4.6 kg/cm²
